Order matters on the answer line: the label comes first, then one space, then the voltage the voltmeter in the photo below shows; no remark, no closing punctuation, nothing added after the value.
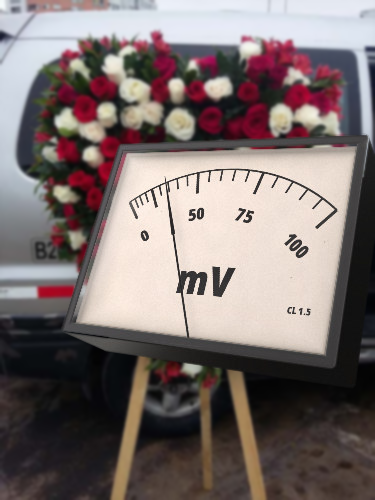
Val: 35 mV
